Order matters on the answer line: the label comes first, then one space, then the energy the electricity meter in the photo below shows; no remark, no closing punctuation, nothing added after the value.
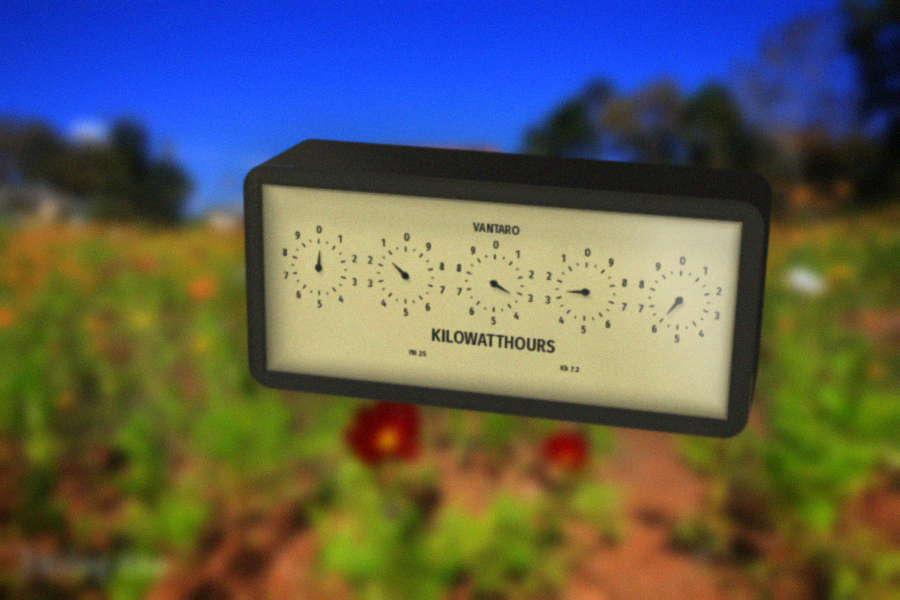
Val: 1326 kWh
